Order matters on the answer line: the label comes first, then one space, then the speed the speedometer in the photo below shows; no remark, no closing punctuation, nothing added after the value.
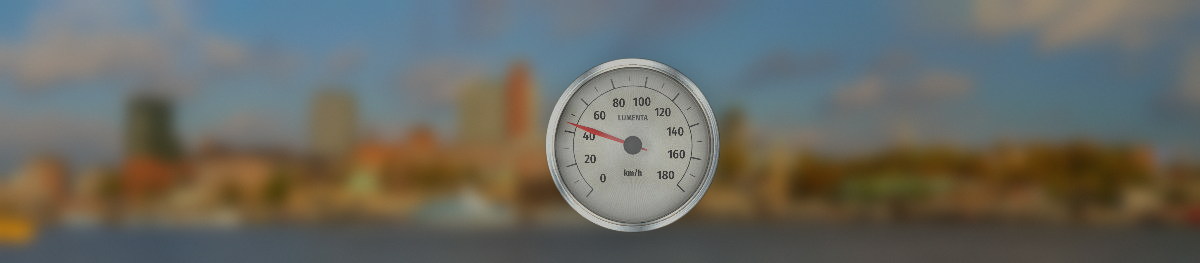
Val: 45 km/h
